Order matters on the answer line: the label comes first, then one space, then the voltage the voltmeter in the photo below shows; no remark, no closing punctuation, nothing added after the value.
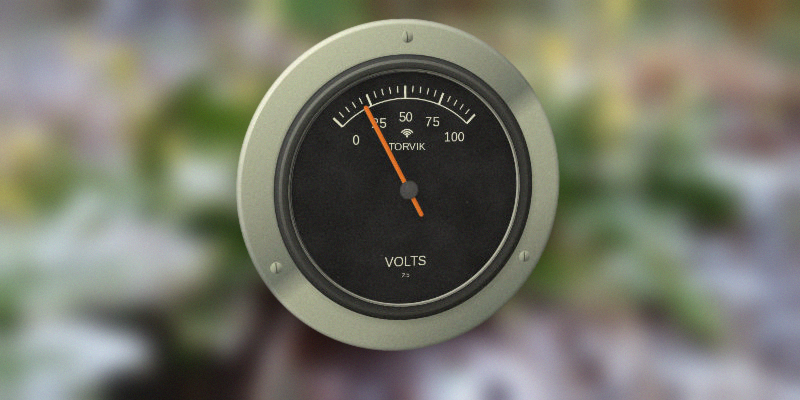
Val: 20 V
